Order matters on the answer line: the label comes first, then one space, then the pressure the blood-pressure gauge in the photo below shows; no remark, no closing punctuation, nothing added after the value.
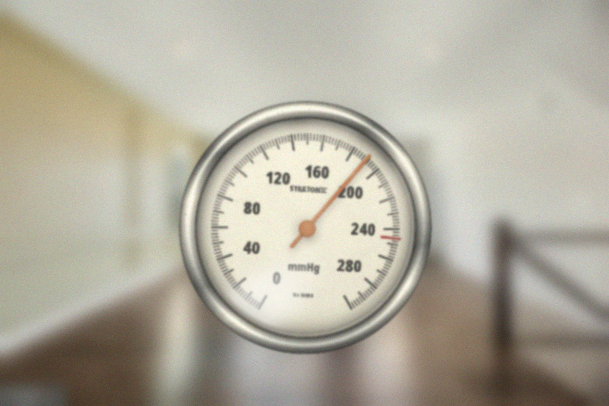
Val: 190 mmHg
